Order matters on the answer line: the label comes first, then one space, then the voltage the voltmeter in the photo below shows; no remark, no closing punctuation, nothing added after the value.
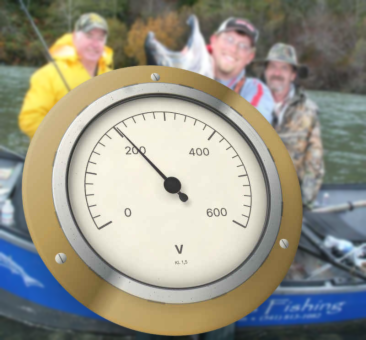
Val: 200 V
